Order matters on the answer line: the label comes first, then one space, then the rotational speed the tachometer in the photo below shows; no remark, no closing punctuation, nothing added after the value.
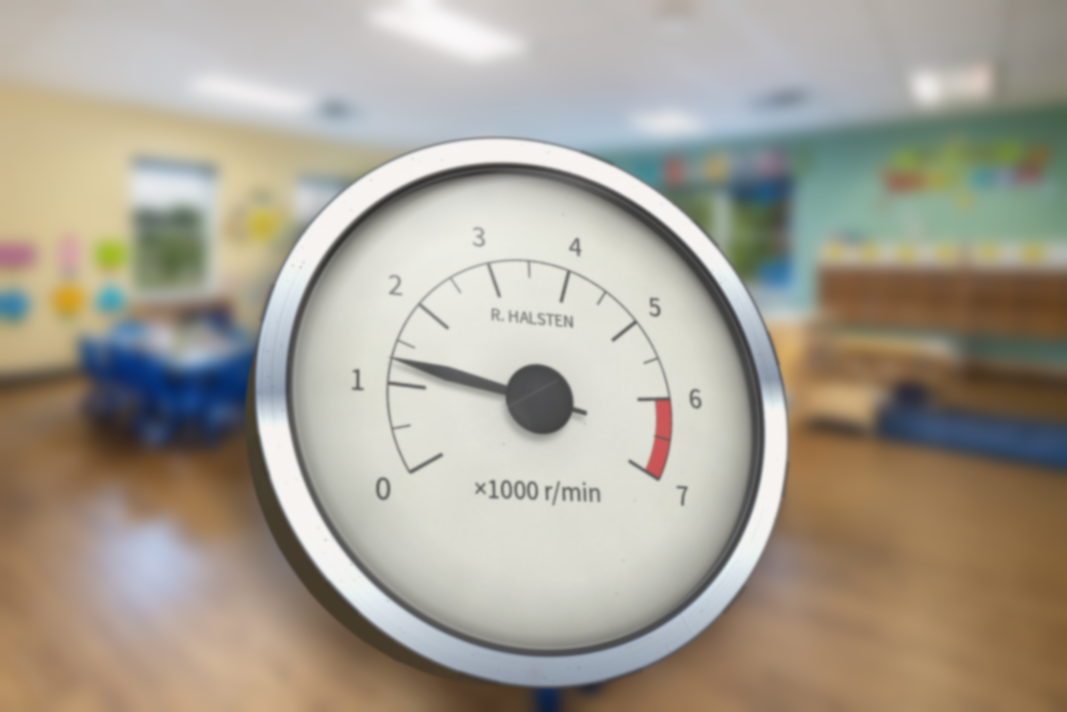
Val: 1250 rpm
